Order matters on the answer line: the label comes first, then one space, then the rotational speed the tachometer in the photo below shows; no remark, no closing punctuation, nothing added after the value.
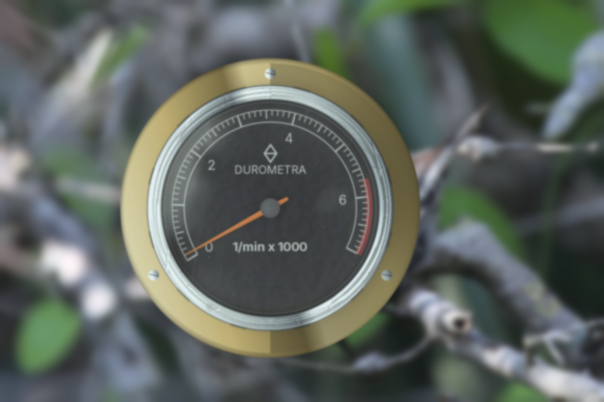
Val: 100 rpm
